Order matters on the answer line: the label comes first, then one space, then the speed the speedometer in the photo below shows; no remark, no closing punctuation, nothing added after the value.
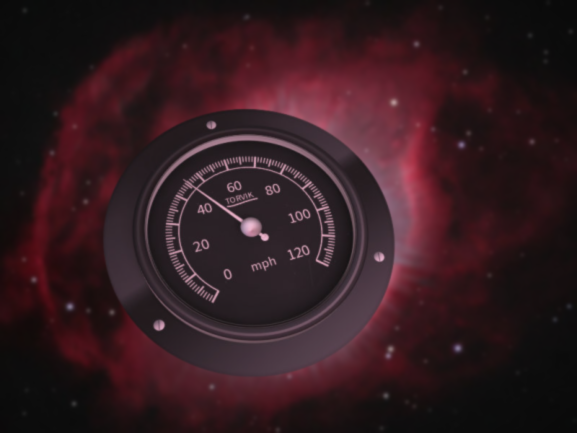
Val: 45 mph
